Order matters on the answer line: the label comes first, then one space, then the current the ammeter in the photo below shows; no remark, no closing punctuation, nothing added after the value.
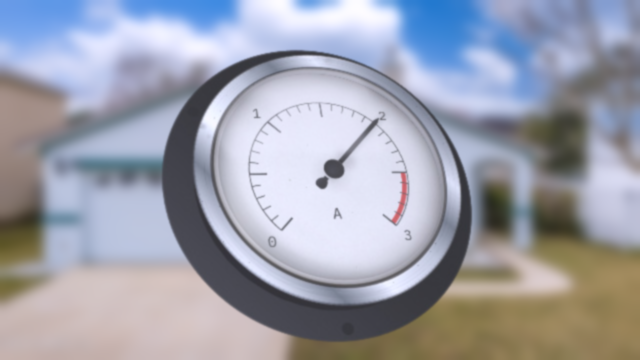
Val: 2 A
